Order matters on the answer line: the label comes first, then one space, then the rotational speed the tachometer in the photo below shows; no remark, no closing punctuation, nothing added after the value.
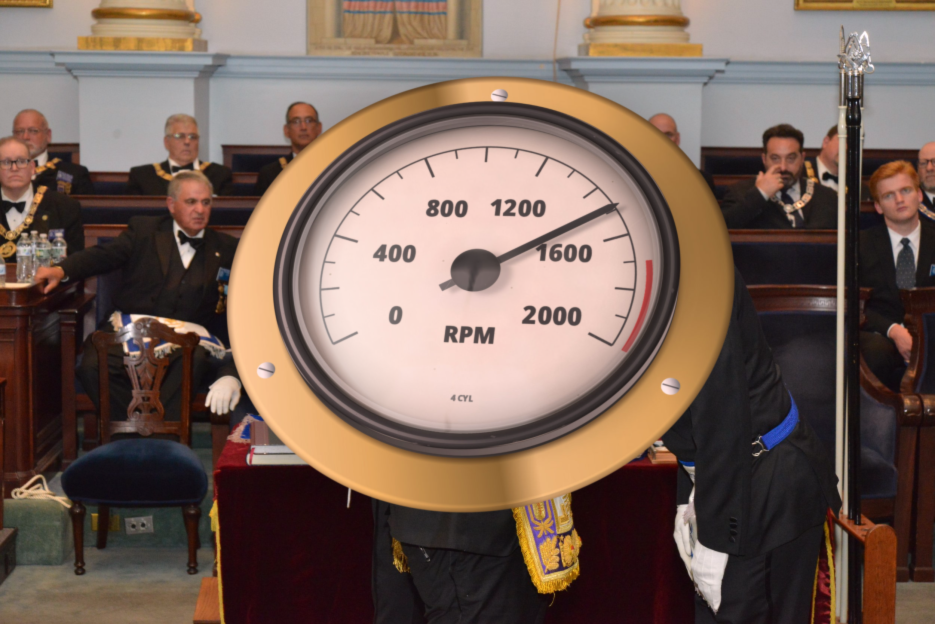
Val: 1500 rpm
